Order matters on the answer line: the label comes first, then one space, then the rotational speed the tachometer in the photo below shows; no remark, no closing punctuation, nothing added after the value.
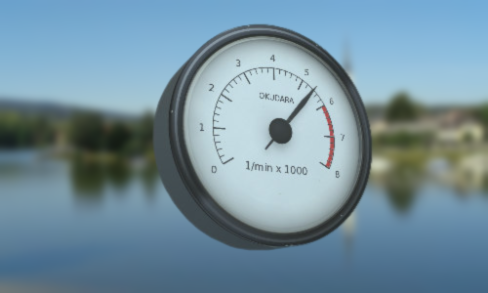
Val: 5400 rpm
